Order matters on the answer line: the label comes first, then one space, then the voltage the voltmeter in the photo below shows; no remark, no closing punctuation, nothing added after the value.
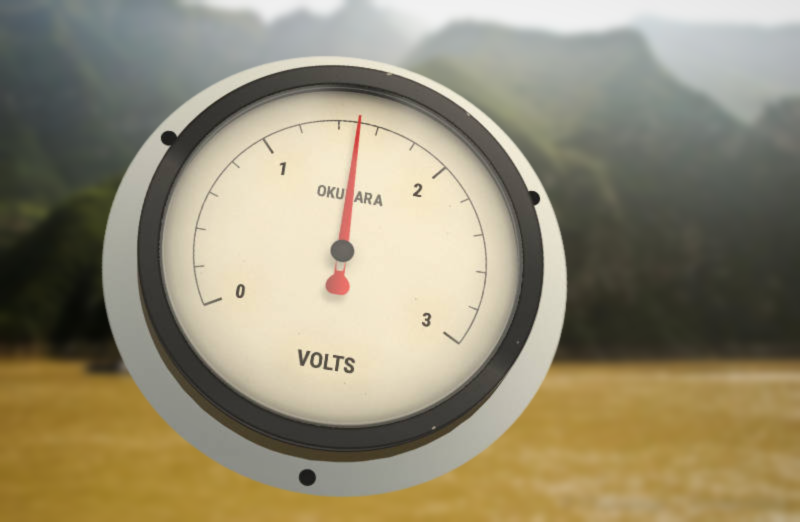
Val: 1.5 V
